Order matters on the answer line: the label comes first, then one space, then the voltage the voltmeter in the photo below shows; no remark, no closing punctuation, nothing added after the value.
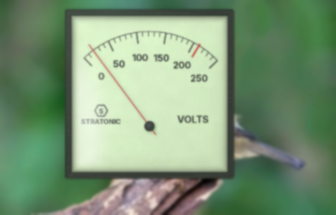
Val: 20 V
